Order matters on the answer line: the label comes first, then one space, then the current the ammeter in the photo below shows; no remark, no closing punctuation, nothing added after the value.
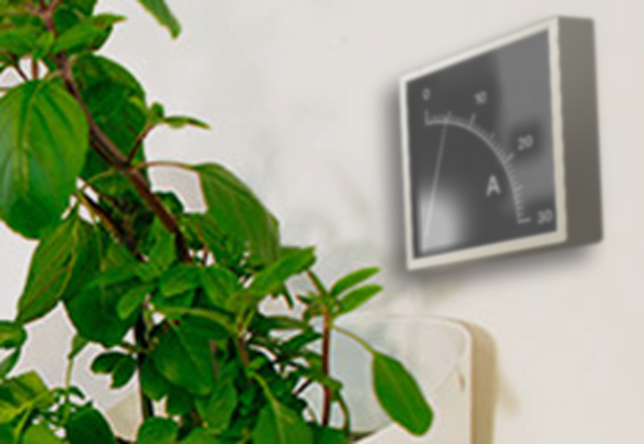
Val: 5 A
